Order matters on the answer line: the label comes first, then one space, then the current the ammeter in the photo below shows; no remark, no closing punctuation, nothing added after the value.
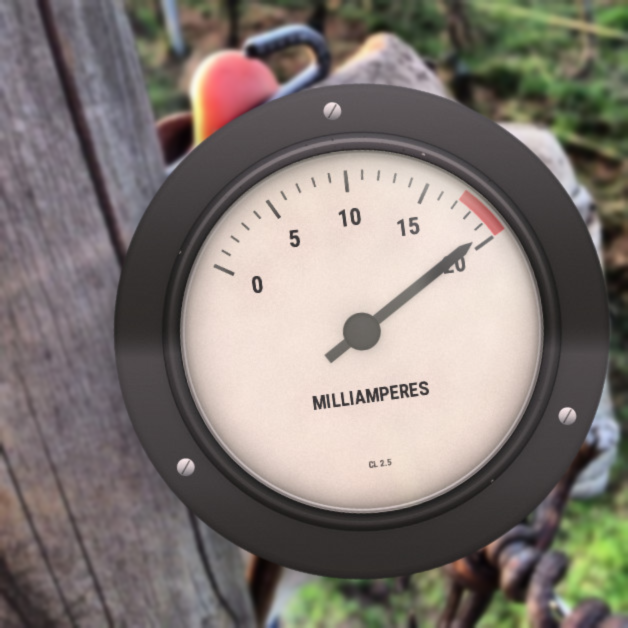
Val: 19.5 mA
